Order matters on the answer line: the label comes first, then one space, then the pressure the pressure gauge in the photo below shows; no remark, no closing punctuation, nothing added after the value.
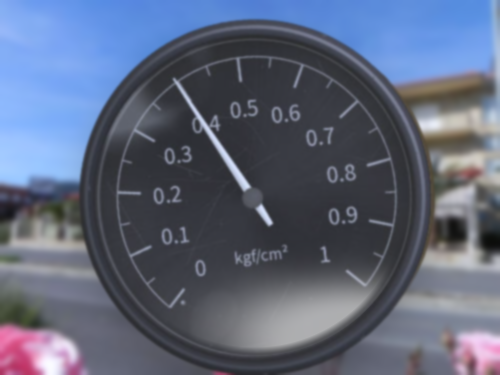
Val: 0.4 kg/cm²
